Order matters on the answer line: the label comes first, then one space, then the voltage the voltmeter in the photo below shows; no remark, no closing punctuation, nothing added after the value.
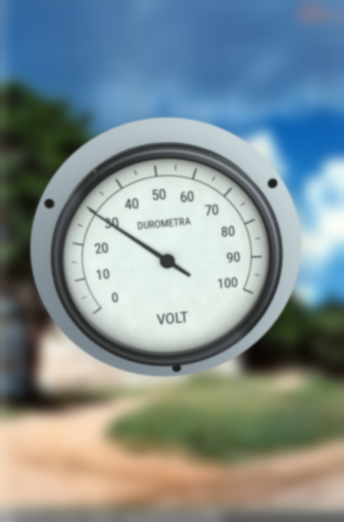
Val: 30 V
